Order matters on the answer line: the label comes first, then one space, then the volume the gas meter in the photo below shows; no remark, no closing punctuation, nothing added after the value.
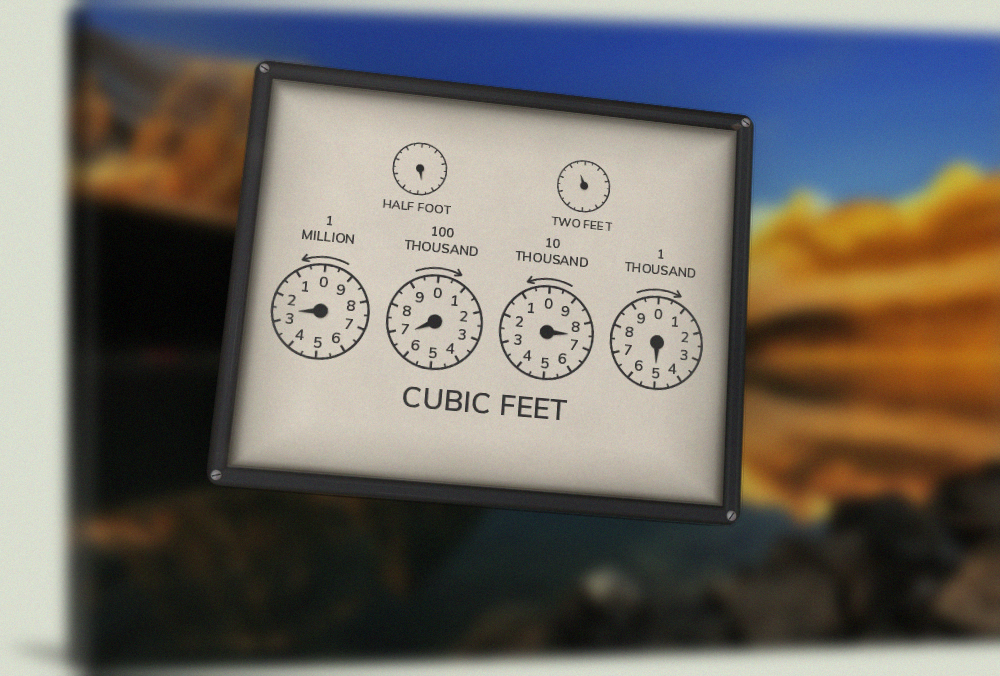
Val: 267500 ft³
